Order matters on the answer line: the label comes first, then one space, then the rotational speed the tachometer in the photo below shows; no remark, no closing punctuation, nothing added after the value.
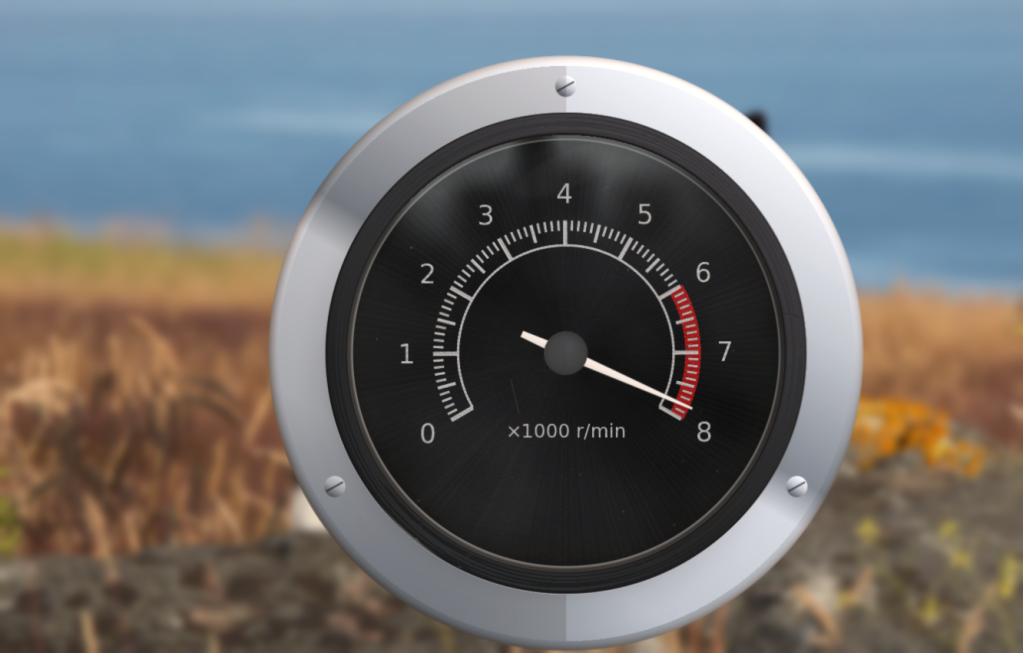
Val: 7800 rpm
